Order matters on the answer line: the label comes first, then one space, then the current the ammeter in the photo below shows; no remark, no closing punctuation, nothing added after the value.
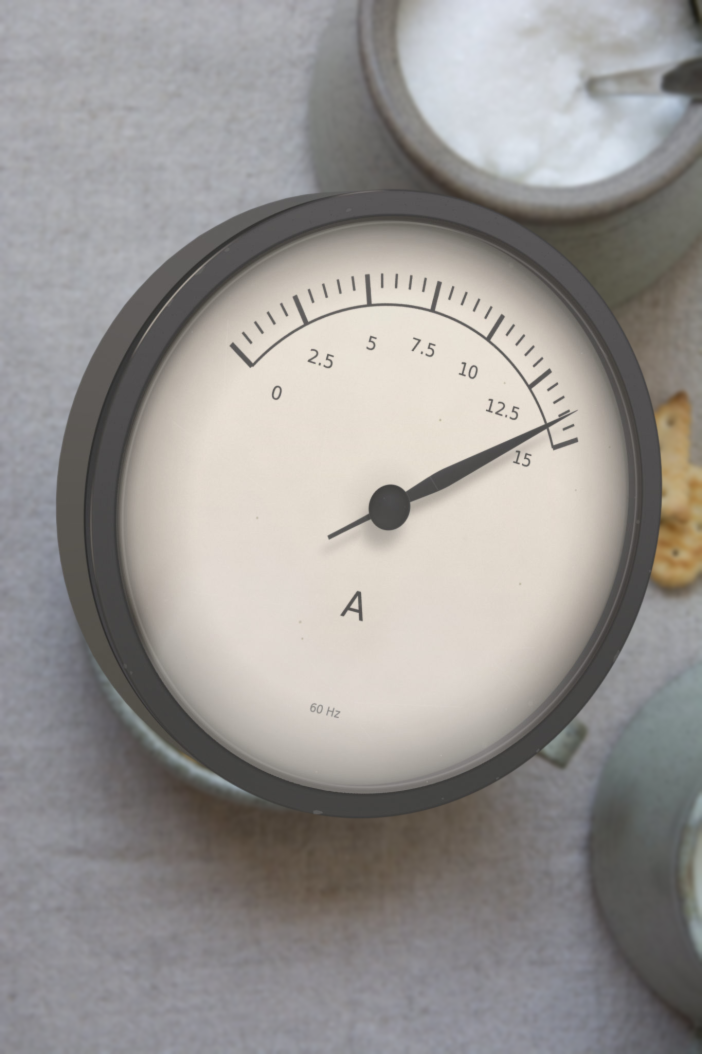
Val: 14 A
